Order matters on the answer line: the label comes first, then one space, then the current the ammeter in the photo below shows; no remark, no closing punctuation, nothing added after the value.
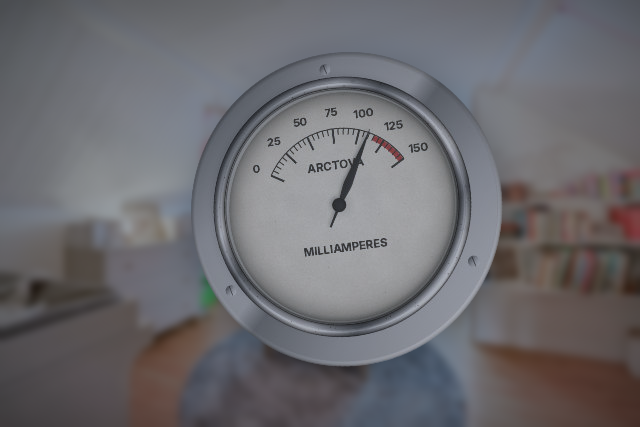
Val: 110 mA
